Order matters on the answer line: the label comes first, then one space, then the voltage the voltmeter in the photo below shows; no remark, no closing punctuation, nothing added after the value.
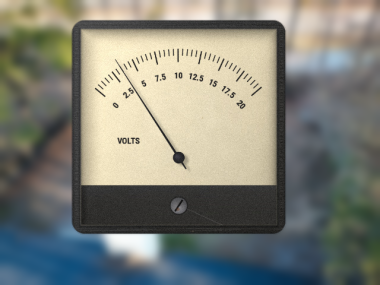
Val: 3.5 V
